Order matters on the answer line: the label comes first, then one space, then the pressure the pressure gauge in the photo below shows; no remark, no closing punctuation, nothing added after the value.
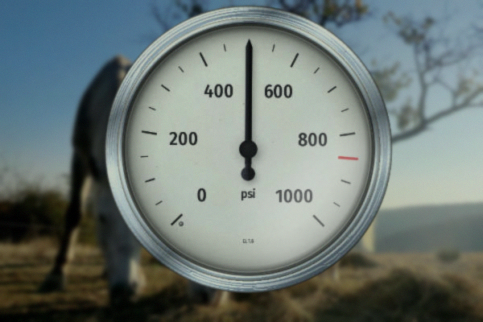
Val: 500 psi
